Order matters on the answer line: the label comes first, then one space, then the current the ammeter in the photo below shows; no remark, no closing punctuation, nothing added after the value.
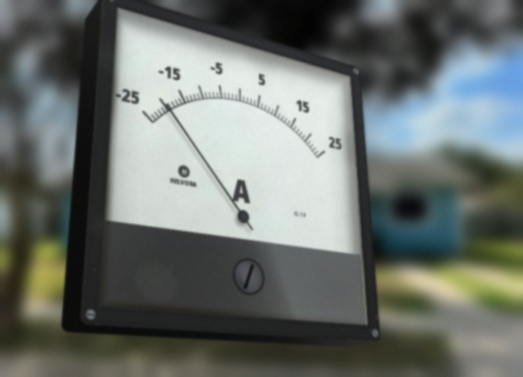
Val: -20 A
